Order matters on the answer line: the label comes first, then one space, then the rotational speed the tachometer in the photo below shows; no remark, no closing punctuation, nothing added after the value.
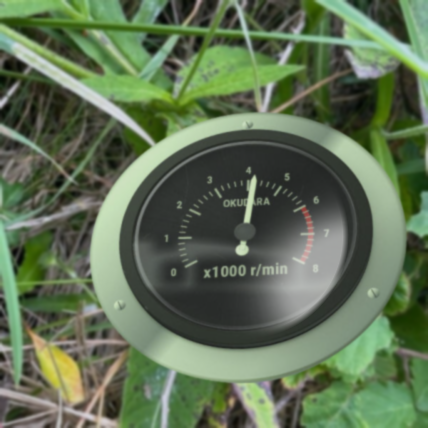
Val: 4200 rpm
